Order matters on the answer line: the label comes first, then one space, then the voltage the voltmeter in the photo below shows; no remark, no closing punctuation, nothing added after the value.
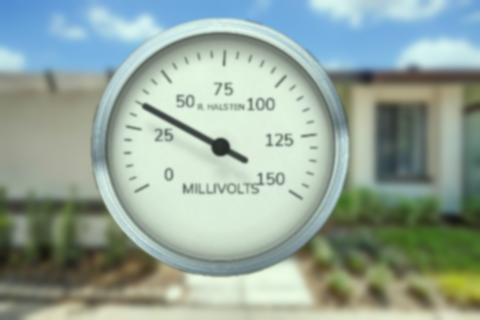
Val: 35 mV
